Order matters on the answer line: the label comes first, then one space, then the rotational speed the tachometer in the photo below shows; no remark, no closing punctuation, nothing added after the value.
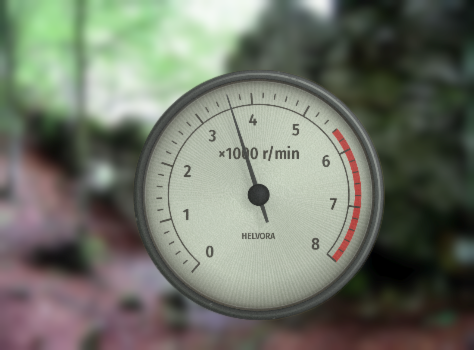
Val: 3600 rpm
